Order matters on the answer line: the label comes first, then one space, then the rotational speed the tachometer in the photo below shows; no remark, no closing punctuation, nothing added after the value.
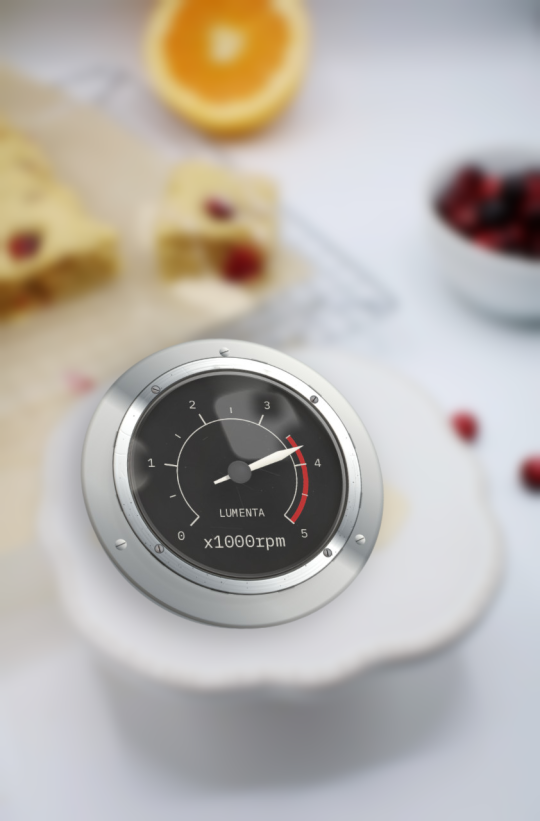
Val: 3750 rpm
